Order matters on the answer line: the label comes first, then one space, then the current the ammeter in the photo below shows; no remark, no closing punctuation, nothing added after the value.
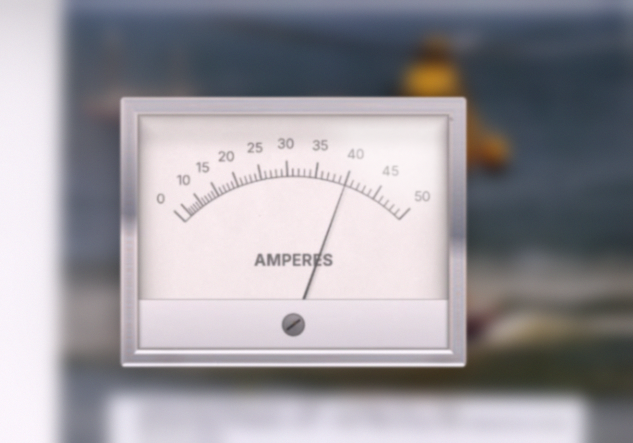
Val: 40 A
